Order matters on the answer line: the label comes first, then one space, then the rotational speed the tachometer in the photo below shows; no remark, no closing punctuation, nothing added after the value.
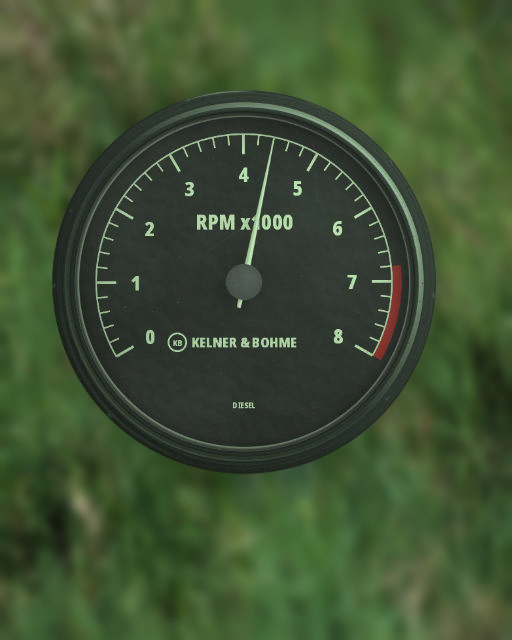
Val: 4400 rpm
